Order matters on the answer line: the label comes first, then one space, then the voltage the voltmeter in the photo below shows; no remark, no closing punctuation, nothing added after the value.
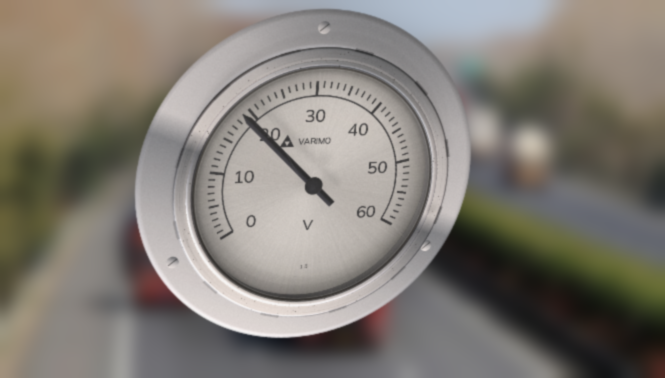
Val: 19 V
